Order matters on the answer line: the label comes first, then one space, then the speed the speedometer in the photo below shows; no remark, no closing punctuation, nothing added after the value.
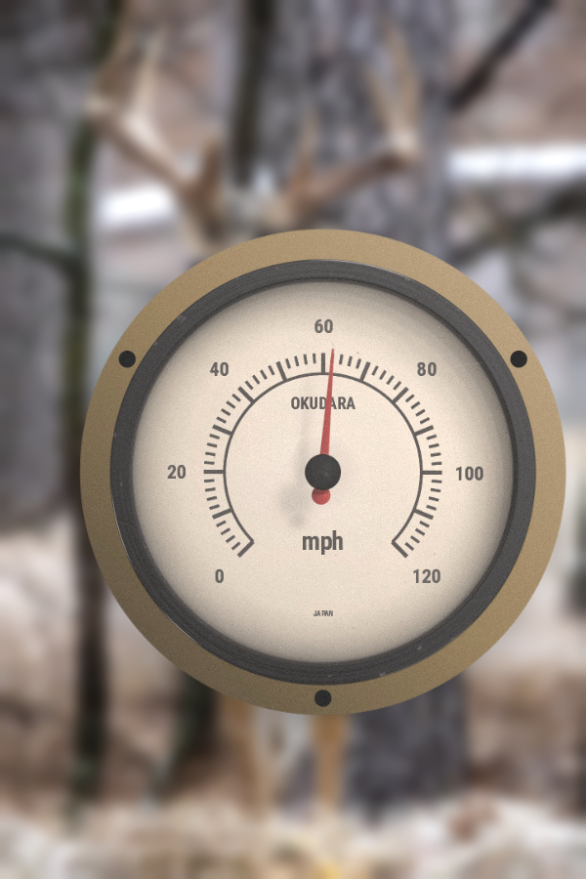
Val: 62 mph
